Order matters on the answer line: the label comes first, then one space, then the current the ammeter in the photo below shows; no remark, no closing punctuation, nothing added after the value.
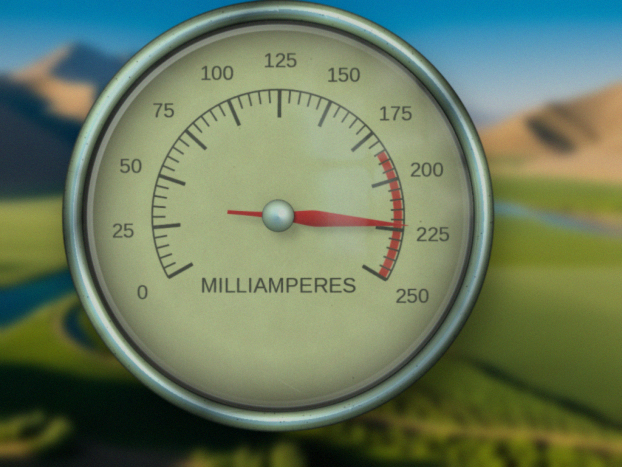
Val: 222.5 mA
